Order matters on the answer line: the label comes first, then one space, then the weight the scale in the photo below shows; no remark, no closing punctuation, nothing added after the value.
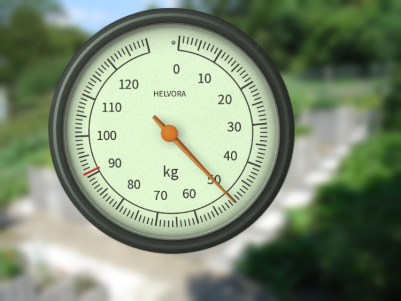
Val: 50 kg
